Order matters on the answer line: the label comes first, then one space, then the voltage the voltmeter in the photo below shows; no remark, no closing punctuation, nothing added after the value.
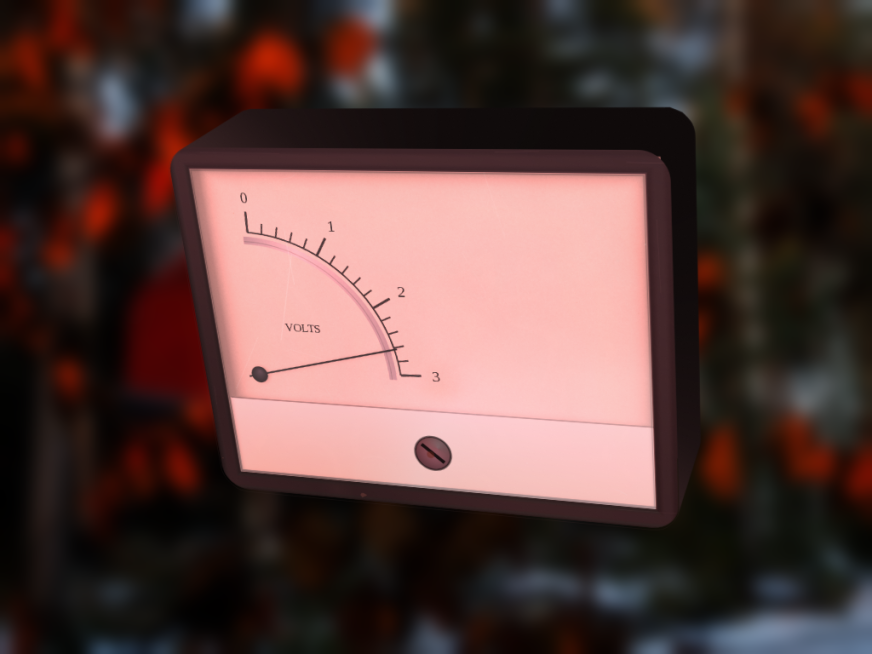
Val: 2.6 V
